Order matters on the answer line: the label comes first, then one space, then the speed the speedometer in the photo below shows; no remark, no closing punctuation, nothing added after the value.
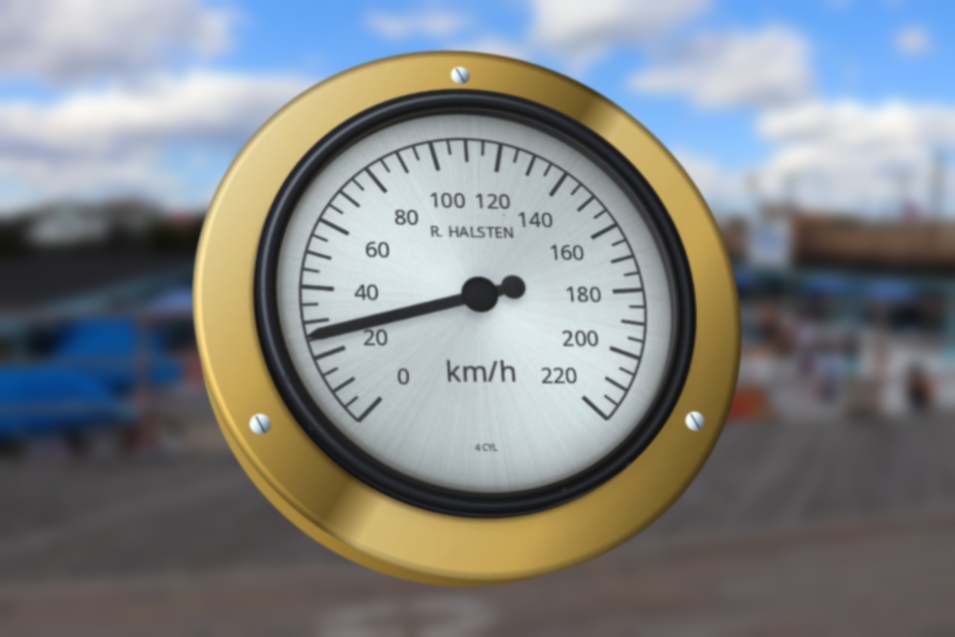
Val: 25 km/h
